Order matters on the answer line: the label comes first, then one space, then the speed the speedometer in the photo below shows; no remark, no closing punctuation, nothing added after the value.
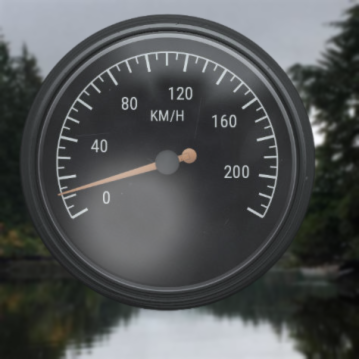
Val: 12.5 km/h
